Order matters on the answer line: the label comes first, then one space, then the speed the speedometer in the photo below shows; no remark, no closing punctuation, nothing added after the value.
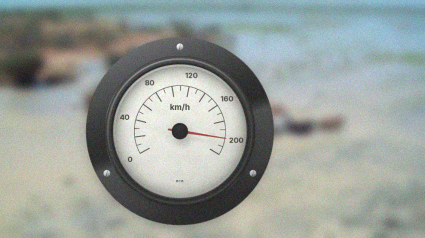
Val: 200 km/h
